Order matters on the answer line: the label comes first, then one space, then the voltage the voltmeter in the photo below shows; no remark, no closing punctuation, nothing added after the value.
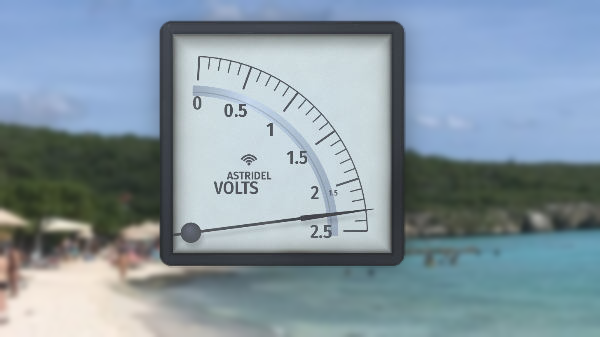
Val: 2.3 V
